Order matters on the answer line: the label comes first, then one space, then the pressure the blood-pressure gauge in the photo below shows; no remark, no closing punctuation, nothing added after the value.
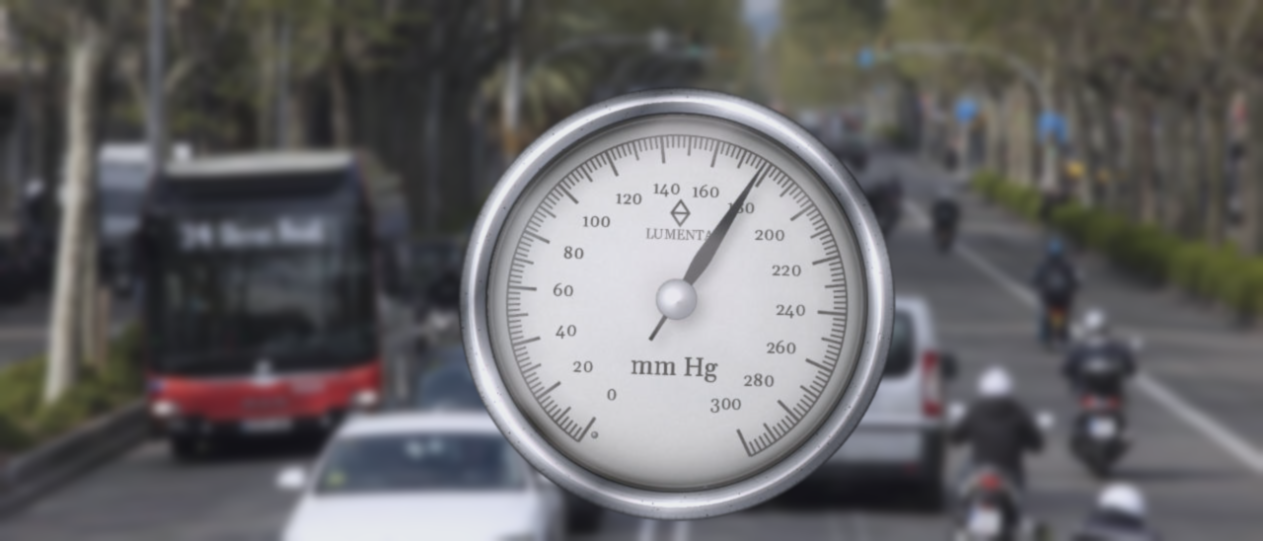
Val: 178 mmHg
